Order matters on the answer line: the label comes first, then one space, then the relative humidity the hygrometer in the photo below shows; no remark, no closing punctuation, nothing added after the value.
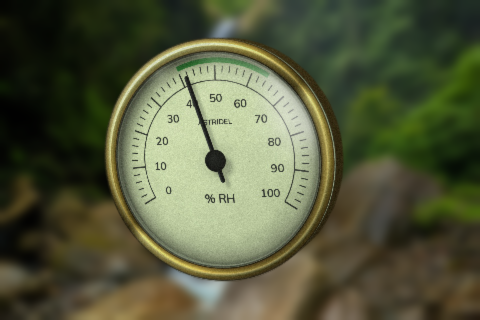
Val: 42 %
